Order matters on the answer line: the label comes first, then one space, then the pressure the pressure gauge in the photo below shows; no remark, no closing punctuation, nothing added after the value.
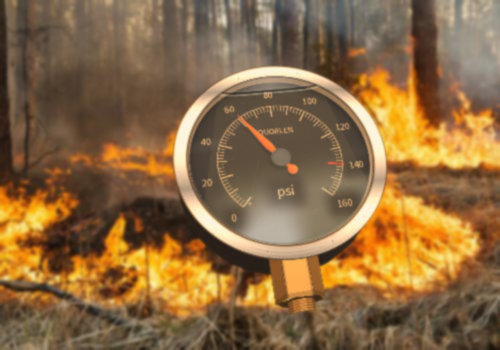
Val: 60 psi
